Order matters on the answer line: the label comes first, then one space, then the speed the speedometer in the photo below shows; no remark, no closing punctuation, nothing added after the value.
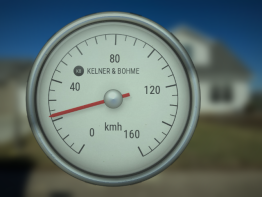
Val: 22.5 km/h
